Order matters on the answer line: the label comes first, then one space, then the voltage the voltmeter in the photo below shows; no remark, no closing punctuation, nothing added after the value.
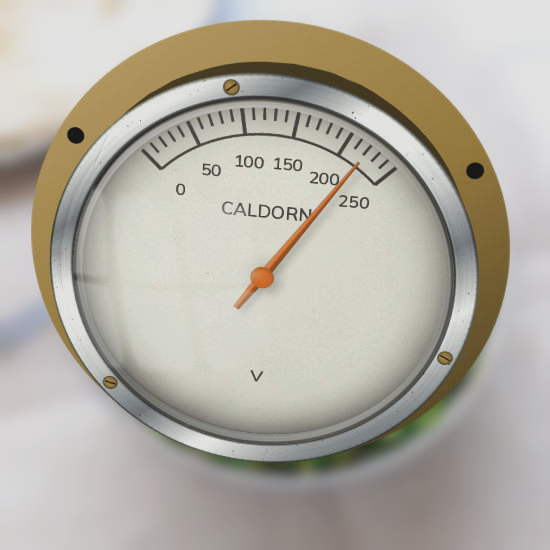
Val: 220 V
